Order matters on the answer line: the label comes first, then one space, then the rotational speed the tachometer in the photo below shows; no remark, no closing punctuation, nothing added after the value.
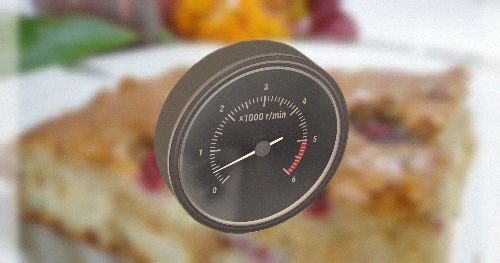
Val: 500 rpm
